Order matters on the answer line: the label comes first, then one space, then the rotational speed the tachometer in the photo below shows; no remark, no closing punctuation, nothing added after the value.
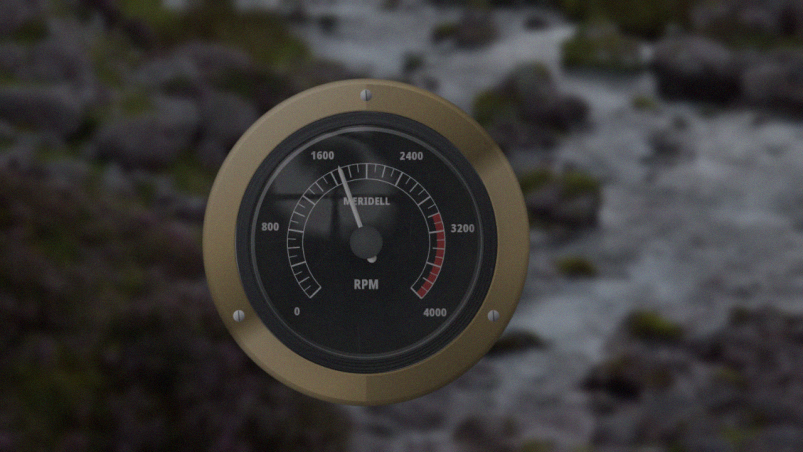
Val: 1700 rpm
